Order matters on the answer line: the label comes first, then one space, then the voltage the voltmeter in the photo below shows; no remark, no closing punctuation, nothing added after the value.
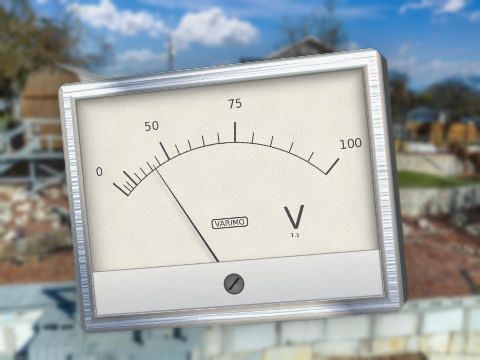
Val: 42.5 V
